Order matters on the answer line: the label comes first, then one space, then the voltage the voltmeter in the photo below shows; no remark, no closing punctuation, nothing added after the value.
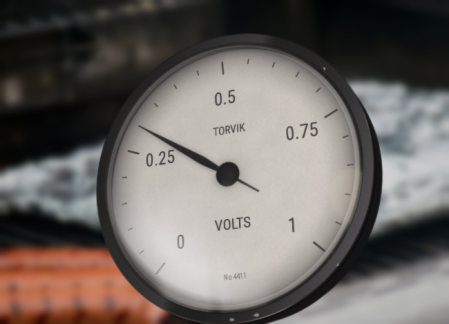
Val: 0.3 V
